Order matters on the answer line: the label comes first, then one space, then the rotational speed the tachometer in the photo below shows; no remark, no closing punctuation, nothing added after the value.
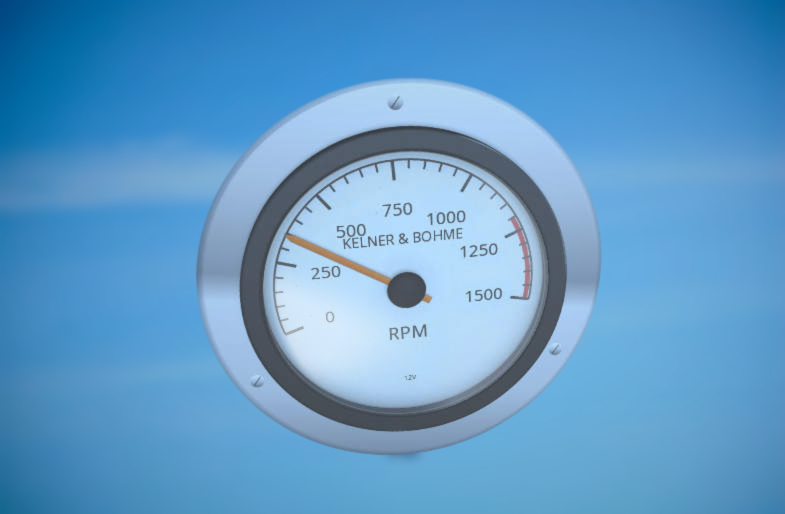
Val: 350 rpm
